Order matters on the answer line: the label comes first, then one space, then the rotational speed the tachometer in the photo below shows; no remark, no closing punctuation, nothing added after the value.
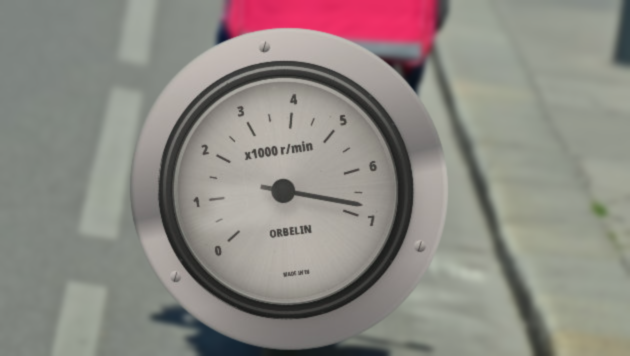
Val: 6750 rpm
